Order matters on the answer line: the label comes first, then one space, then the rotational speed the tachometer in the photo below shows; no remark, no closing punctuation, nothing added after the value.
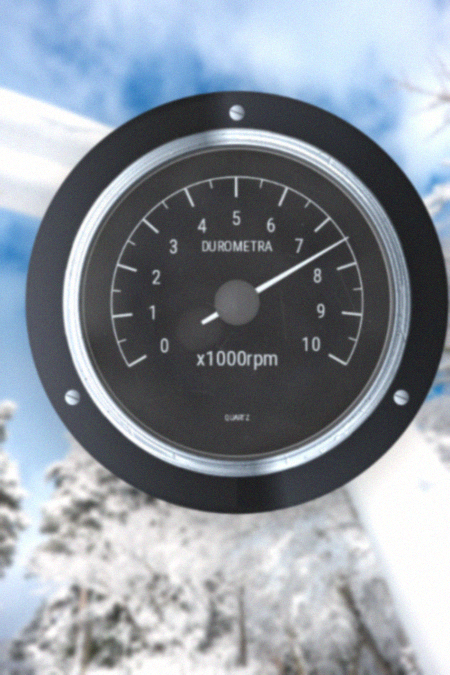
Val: 7500 rpm
